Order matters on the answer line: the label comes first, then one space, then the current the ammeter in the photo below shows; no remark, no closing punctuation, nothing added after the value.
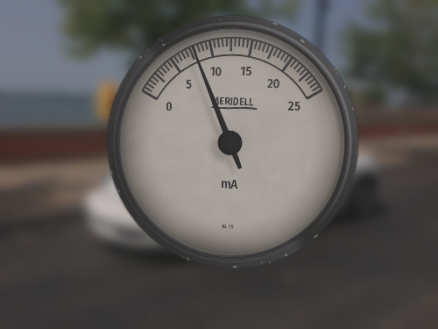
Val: 8 mA
